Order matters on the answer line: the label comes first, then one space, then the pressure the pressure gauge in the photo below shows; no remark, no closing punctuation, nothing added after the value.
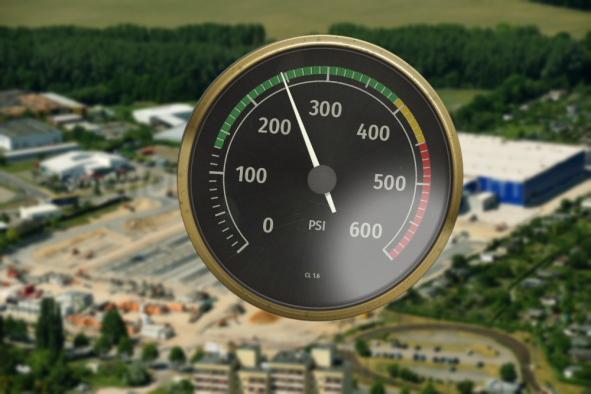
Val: 245 psi
